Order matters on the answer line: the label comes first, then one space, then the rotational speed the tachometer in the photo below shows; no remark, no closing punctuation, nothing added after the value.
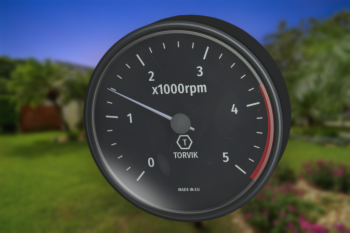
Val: 1400 rpm
